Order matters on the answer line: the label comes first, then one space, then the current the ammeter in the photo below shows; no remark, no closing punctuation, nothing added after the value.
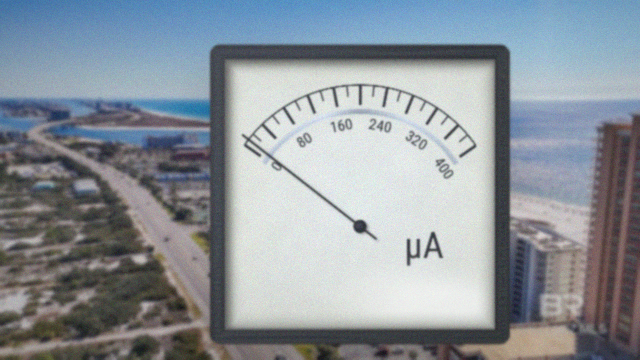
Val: 10 µA
